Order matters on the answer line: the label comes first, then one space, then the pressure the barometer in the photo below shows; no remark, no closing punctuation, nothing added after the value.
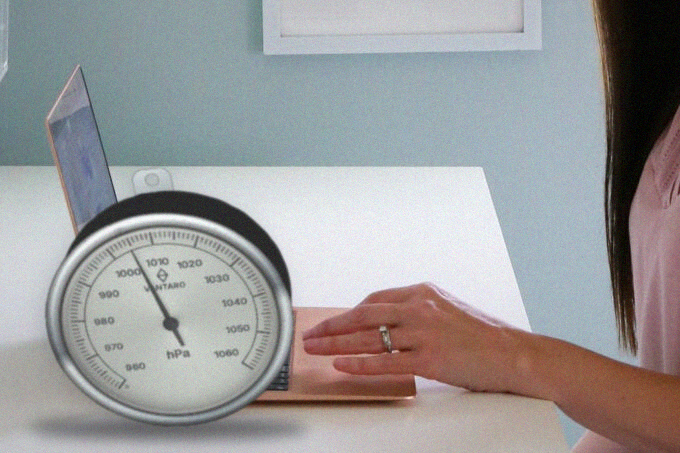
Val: 1005 hPa
